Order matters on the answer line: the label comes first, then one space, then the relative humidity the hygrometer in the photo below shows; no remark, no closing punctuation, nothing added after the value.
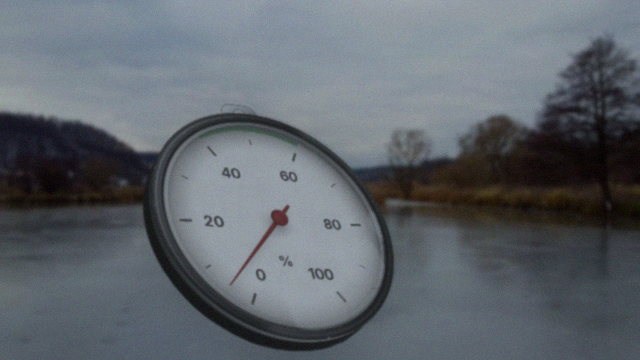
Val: 5 %
